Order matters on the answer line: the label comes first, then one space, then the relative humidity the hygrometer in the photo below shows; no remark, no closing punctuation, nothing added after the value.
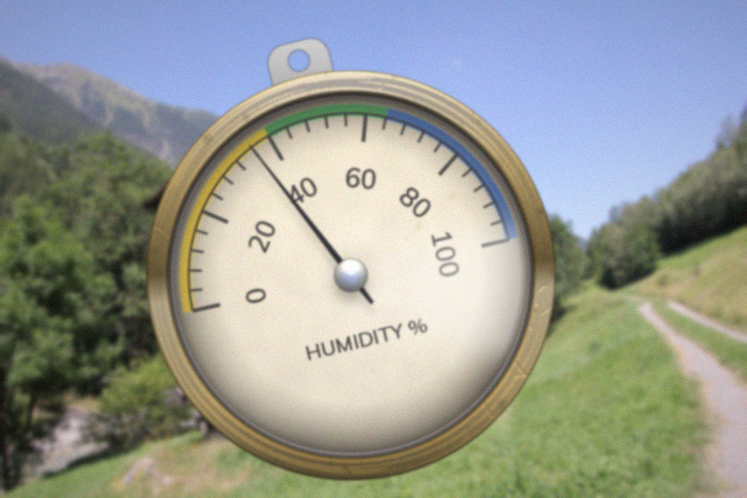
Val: 36 %
